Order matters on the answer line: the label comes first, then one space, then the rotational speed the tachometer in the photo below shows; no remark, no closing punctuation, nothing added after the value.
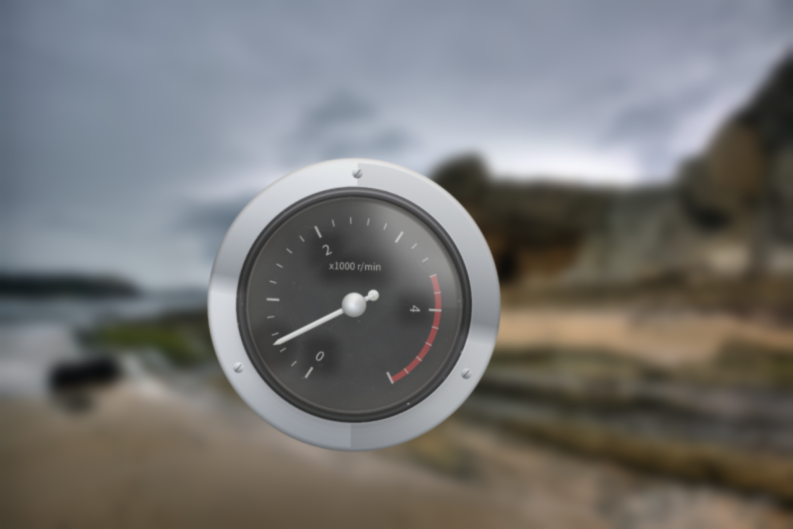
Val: 500 rpm
